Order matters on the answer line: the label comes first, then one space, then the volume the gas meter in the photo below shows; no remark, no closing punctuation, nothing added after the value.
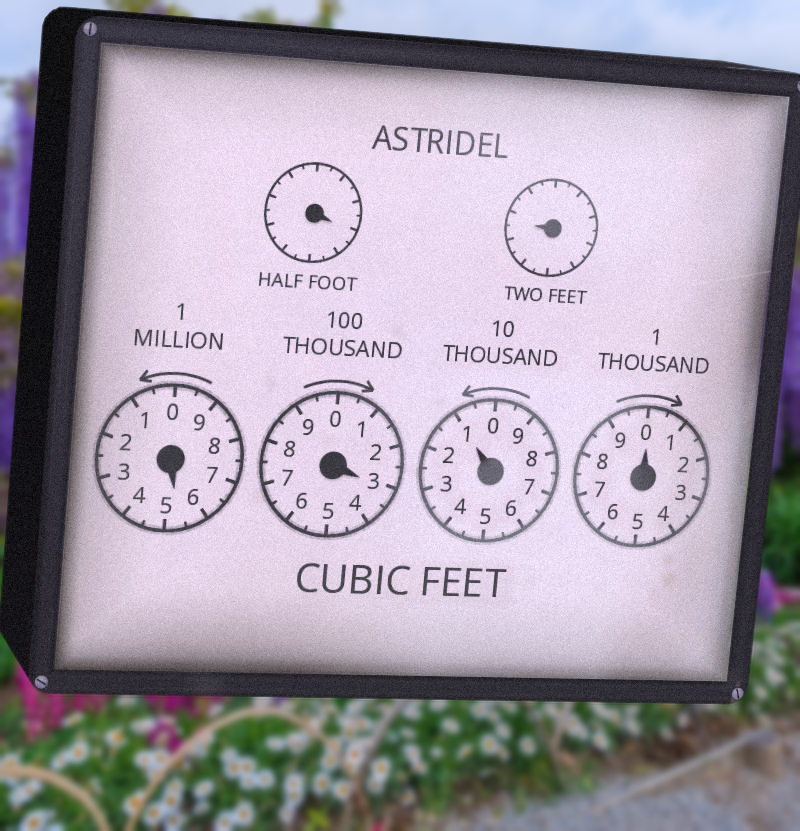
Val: 531000 ft³
